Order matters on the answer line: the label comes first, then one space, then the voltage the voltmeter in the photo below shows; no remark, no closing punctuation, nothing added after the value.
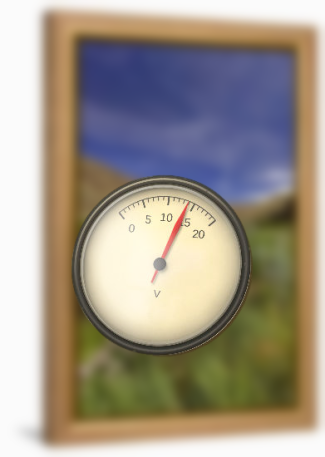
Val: 14 V
